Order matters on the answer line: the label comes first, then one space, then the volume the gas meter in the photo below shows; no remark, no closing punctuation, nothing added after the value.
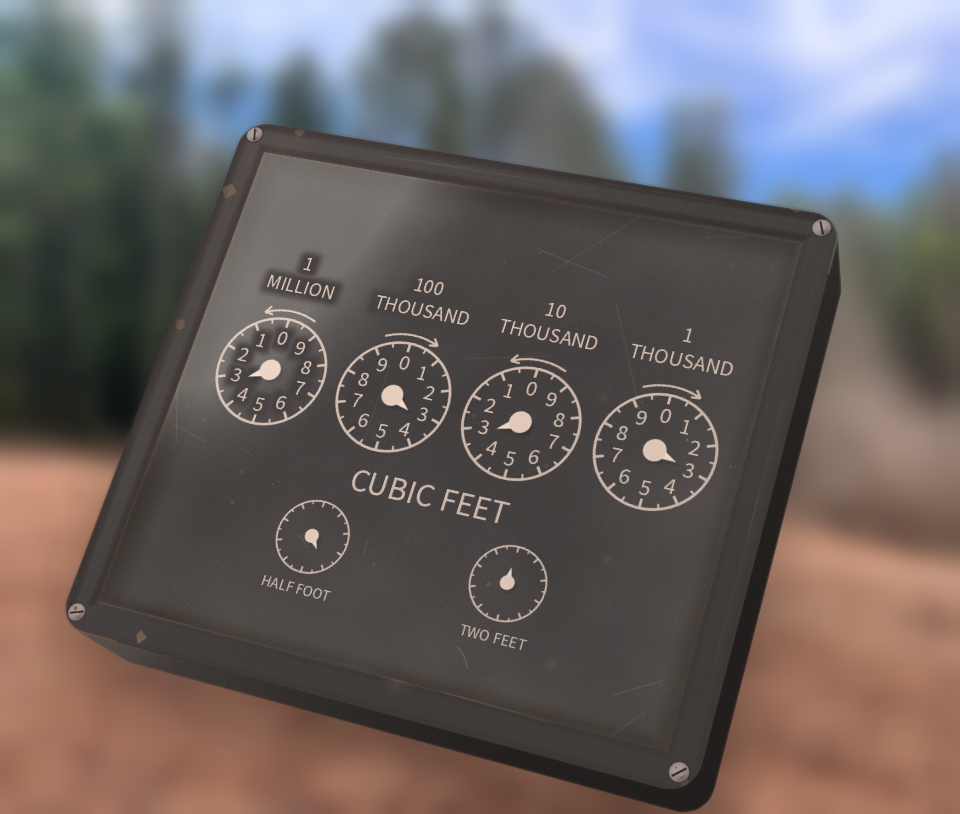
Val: 333300 ft³
